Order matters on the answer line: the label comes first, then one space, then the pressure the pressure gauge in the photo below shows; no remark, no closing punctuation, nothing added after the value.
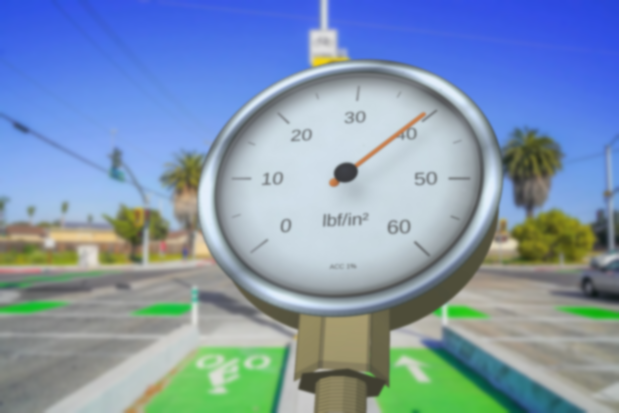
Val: 40 psi
